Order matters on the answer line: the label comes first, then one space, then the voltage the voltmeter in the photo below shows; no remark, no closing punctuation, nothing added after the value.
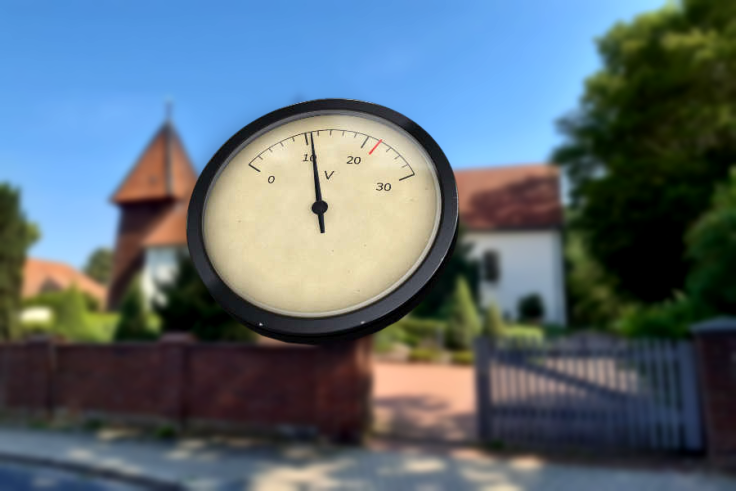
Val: 11 V
